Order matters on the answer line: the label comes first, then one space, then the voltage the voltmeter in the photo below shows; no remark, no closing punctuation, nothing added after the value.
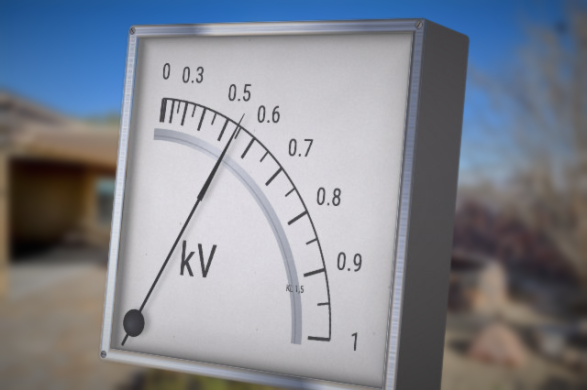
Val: 0.55 kV
